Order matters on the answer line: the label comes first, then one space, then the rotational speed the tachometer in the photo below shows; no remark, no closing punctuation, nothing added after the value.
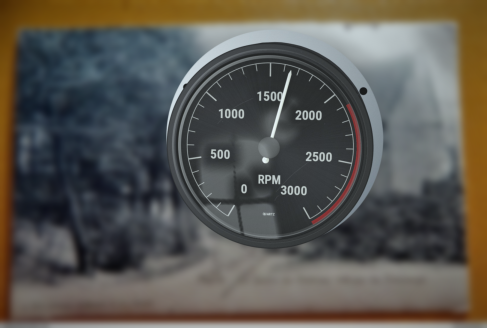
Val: 1650 rpm
